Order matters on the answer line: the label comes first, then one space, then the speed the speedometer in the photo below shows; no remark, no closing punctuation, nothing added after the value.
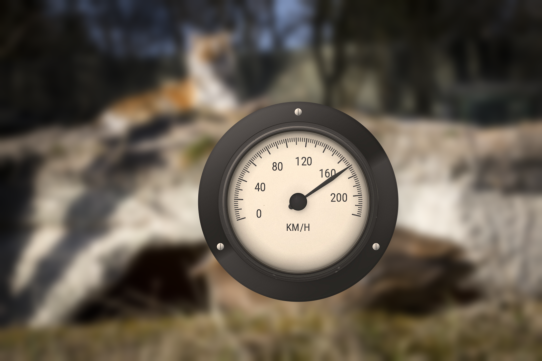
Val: 170 km/h
